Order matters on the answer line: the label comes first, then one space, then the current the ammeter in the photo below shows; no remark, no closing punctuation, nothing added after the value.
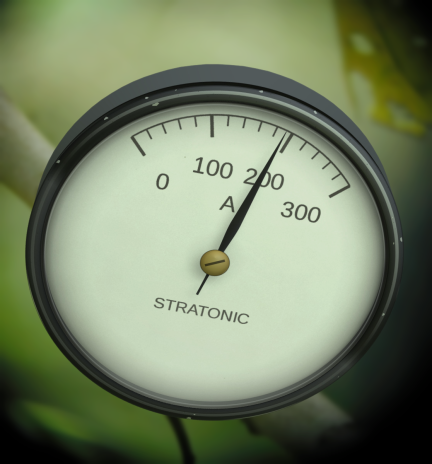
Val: 190 A
